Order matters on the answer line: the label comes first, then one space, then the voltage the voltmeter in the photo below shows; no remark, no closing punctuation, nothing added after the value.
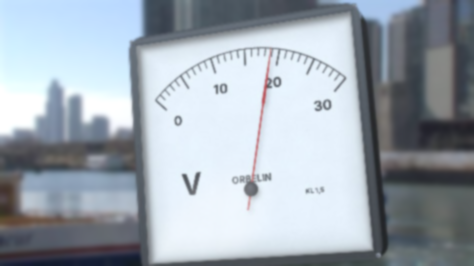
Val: 19 V
